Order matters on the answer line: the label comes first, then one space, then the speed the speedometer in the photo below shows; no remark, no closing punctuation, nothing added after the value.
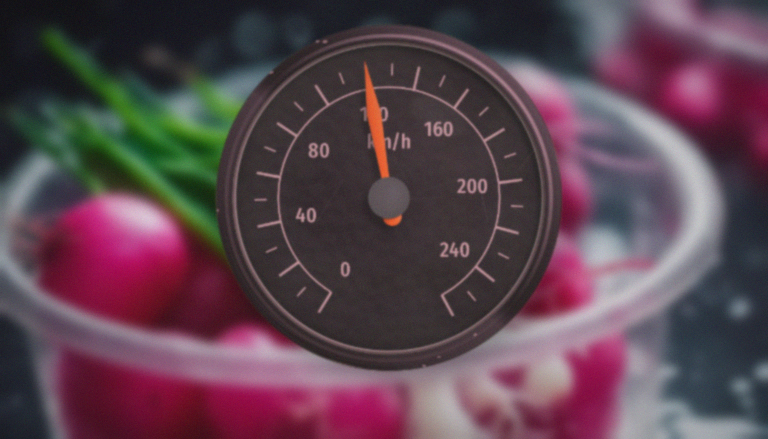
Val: 120 km/h
